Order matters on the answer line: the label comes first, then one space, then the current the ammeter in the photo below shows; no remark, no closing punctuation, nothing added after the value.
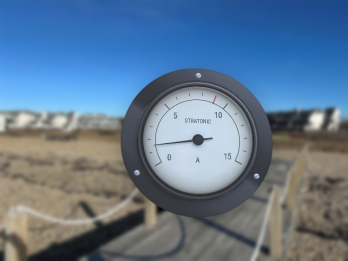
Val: 1.5 A
